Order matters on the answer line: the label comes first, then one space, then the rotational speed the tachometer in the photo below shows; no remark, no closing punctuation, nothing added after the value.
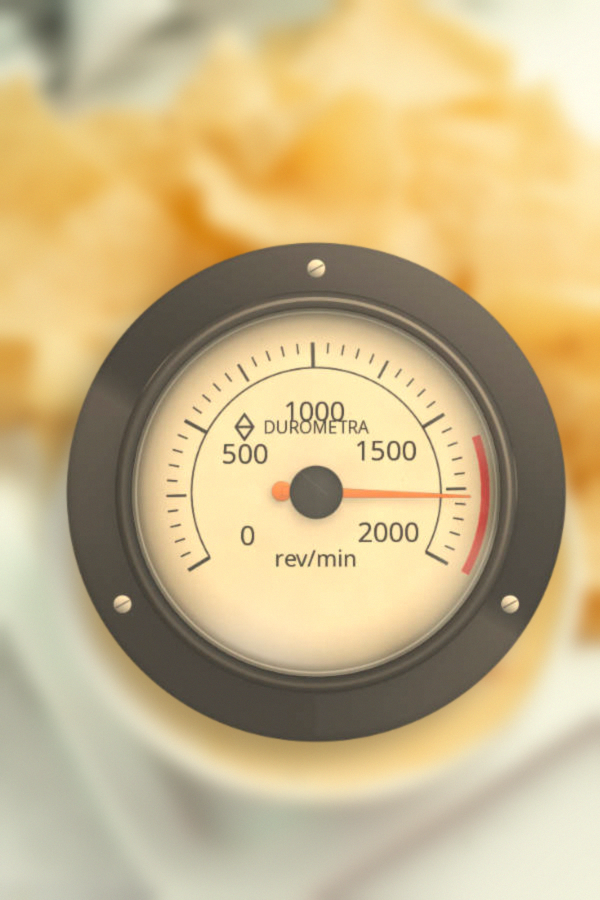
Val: 1775 rpm
